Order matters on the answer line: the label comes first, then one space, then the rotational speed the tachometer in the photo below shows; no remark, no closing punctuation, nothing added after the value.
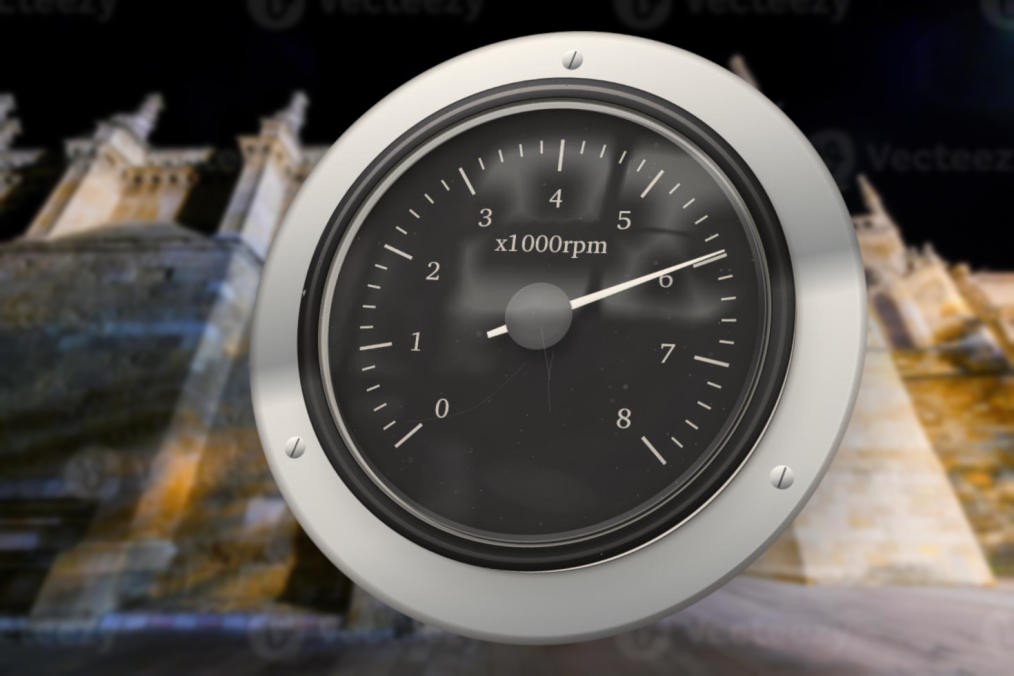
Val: 6000 rpm
